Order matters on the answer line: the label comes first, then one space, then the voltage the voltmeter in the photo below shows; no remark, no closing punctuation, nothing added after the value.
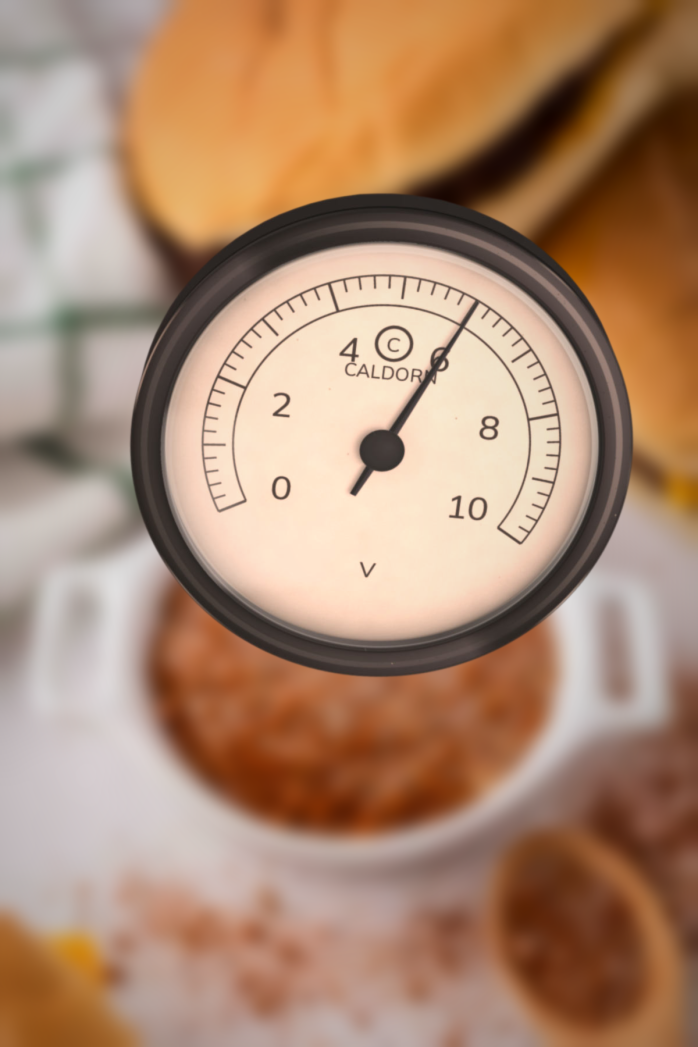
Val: 6 V
